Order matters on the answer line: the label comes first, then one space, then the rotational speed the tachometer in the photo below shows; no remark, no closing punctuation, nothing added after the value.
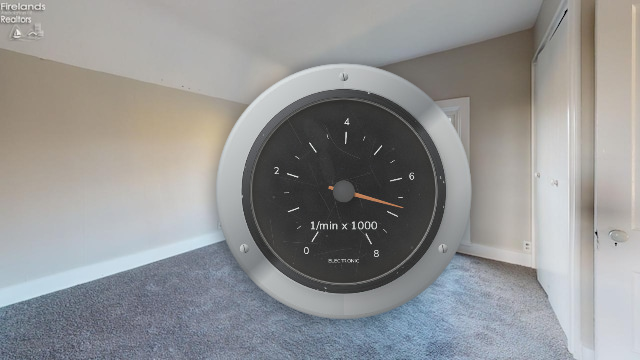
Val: 6750 rpm
